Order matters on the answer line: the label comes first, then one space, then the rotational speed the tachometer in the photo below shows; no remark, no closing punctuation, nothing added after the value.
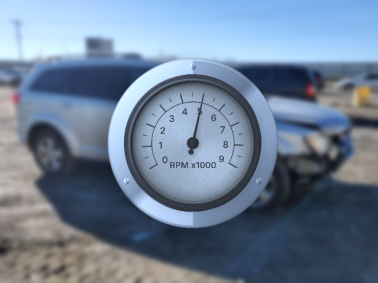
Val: 5000 rpm
